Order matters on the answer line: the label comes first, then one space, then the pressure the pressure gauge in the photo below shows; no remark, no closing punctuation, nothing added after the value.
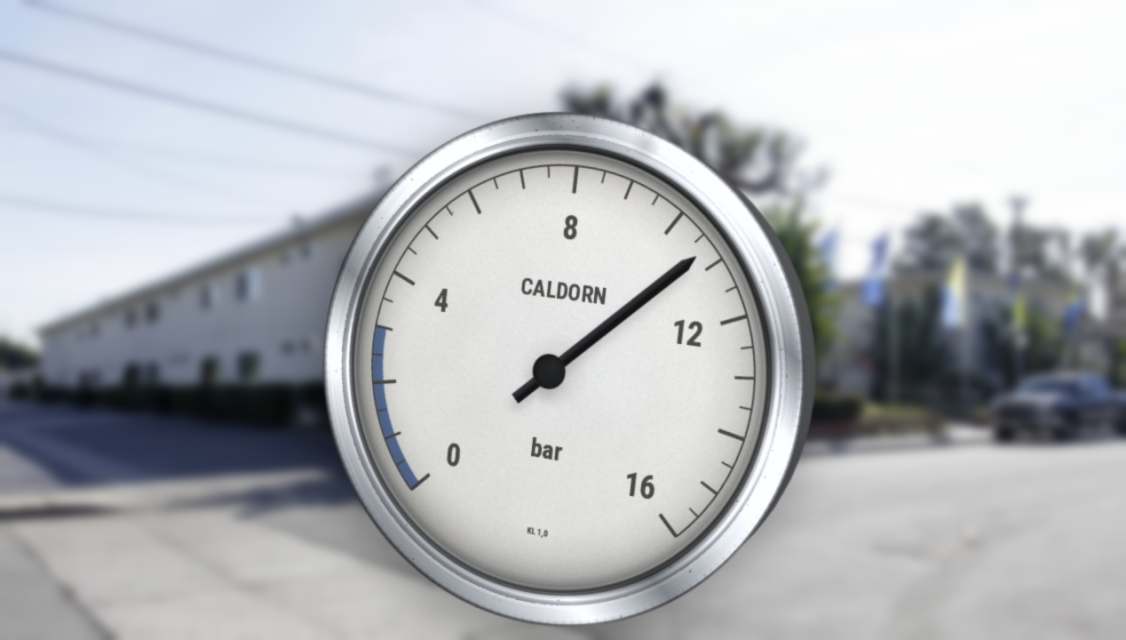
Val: 10.75 bar
